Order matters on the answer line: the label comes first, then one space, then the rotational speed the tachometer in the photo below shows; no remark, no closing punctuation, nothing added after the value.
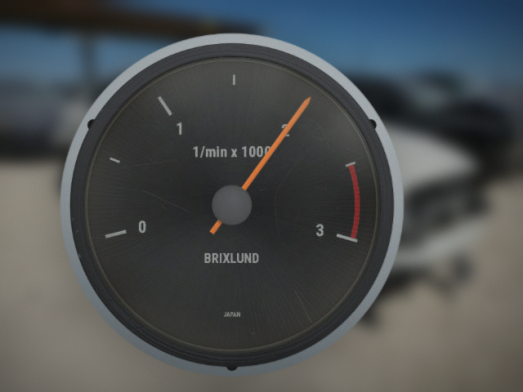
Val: 2000 rpm
